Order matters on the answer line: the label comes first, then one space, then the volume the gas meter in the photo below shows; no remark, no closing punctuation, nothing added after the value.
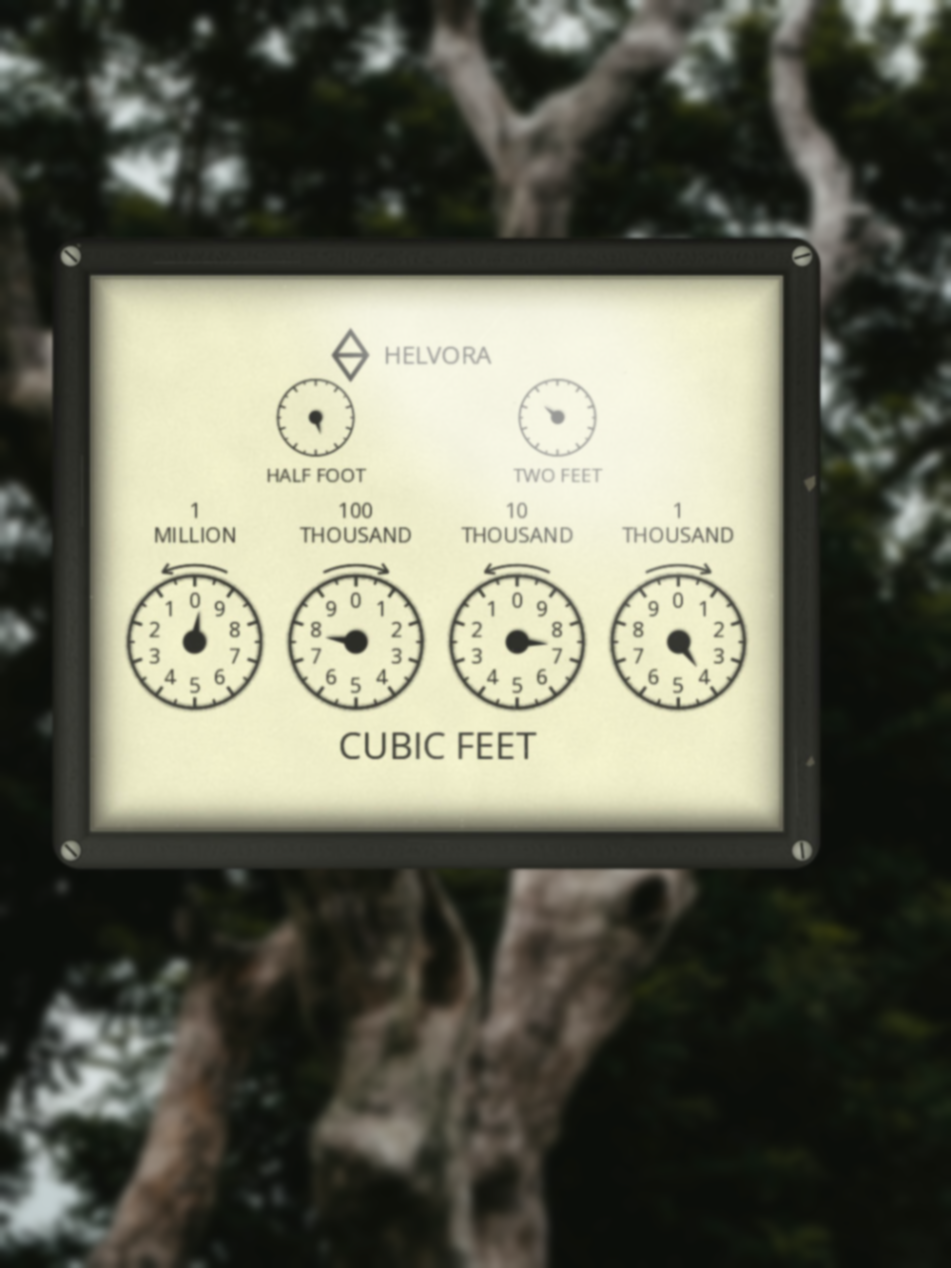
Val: 977400 ft³
